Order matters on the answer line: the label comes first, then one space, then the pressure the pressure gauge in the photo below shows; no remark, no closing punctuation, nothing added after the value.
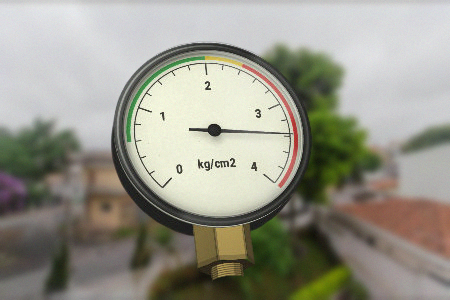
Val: 3.4 kg/cm²
